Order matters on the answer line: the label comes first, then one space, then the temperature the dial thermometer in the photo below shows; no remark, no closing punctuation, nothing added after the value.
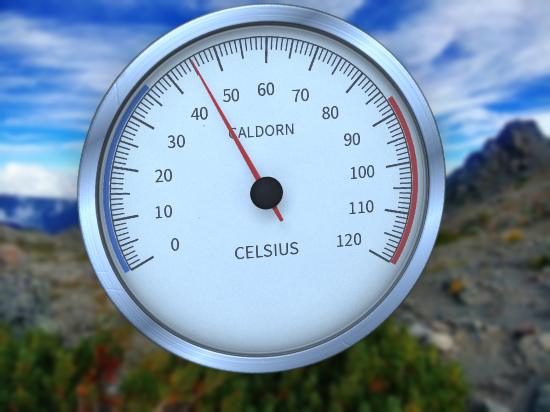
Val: 45 °C
